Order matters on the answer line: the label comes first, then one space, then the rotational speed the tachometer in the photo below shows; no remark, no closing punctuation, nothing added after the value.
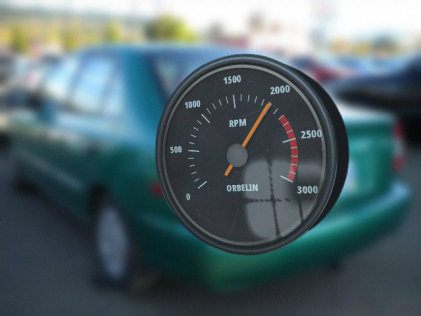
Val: 2000 rpm
